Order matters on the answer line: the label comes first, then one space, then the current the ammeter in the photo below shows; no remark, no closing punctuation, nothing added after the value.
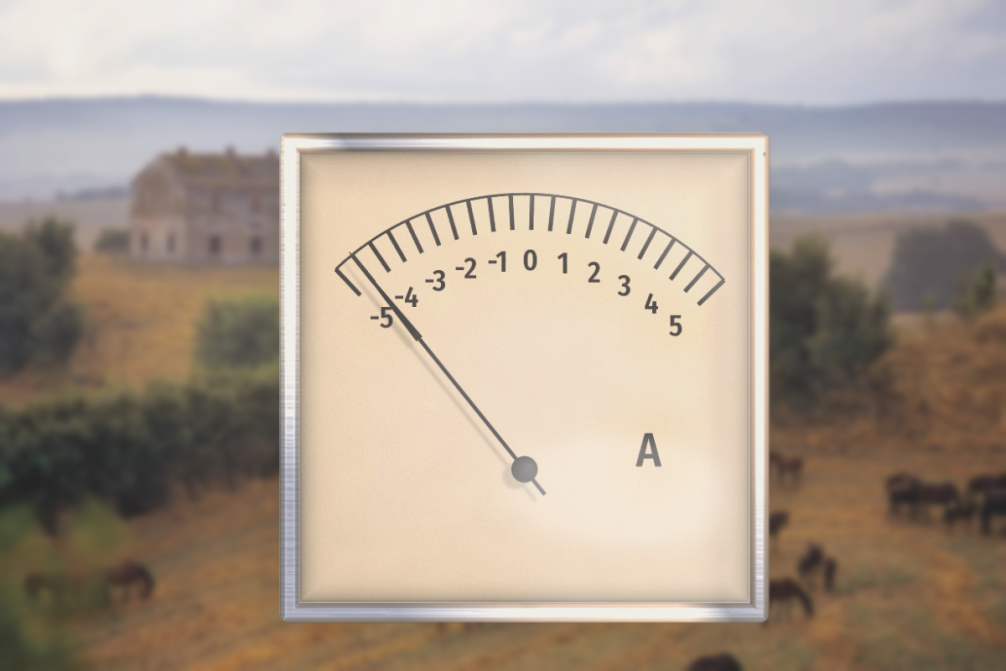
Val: -4.5 A
